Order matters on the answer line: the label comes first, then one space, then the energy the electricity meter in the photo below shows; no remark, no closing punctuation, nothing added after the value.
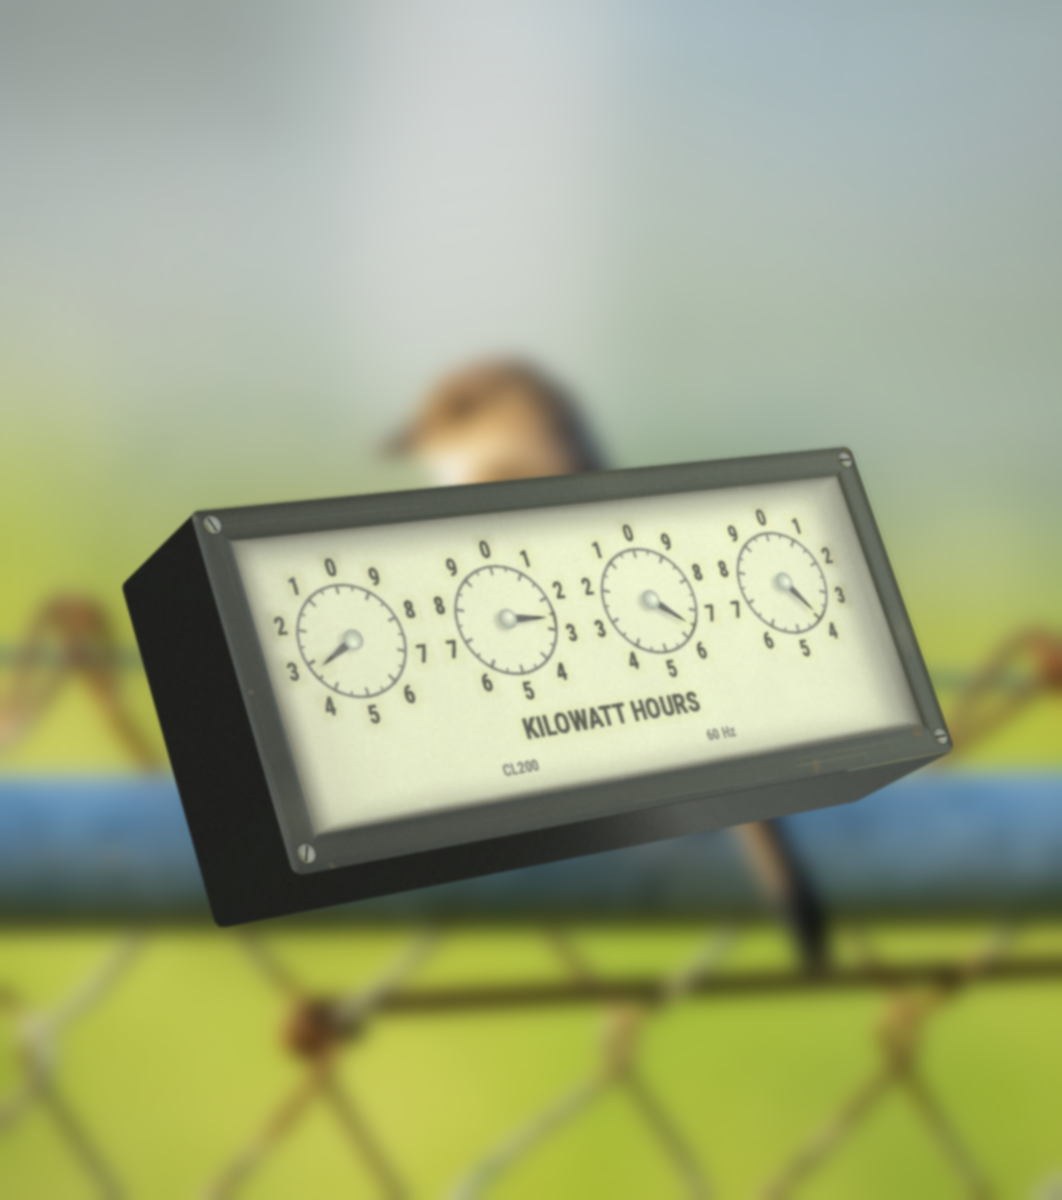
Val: 3264 kWh
